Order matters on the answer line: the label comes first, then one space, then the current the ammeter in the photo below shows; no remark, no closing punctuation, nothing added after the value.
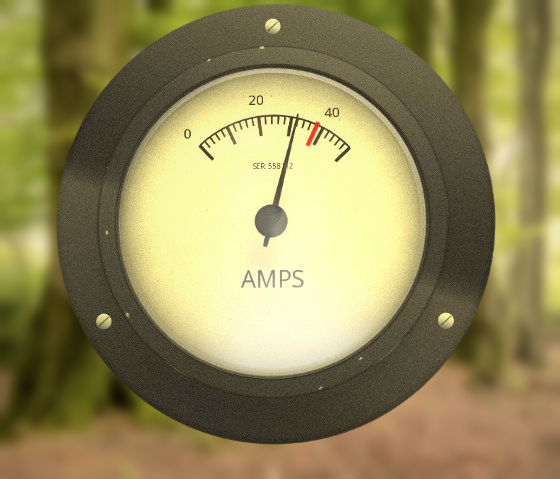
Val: 32 A
